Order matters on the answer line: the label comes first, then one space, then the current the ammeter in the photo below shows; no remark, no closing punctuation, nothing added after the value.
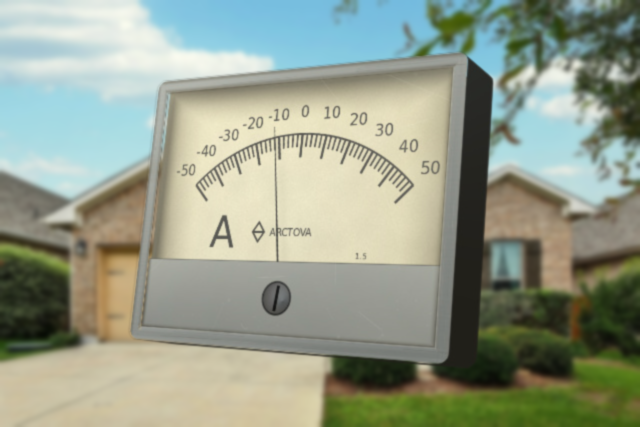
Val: -10 A
